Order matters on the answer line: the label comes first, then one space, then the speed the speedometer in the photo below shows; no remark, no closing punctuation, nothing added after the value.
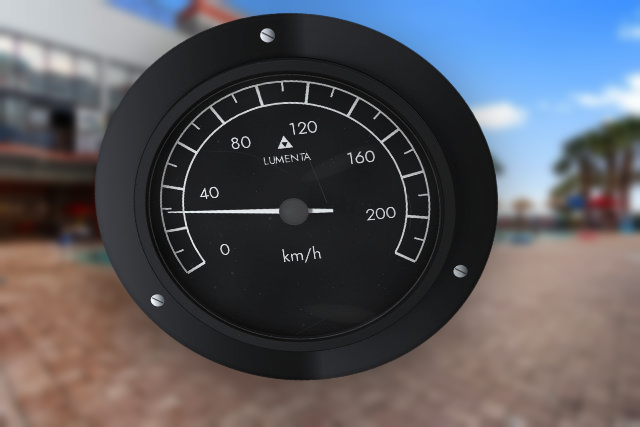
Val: 30 km/h
